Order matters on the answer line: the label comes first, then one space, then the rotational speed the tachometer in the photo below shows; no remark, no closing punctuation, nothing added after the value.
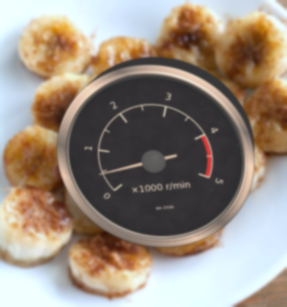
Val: 500 rpm
